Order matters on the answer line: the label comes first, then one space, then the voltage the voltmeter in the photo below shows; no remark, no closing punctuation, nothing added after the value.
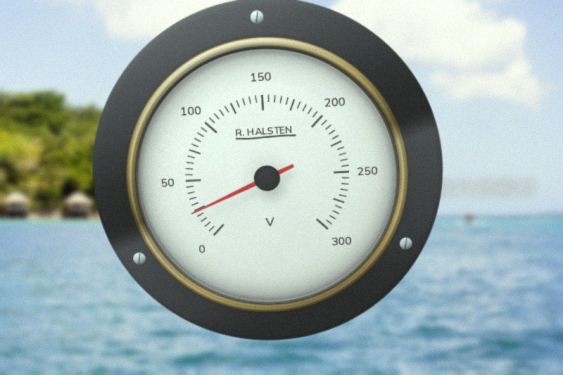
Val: 25 V
